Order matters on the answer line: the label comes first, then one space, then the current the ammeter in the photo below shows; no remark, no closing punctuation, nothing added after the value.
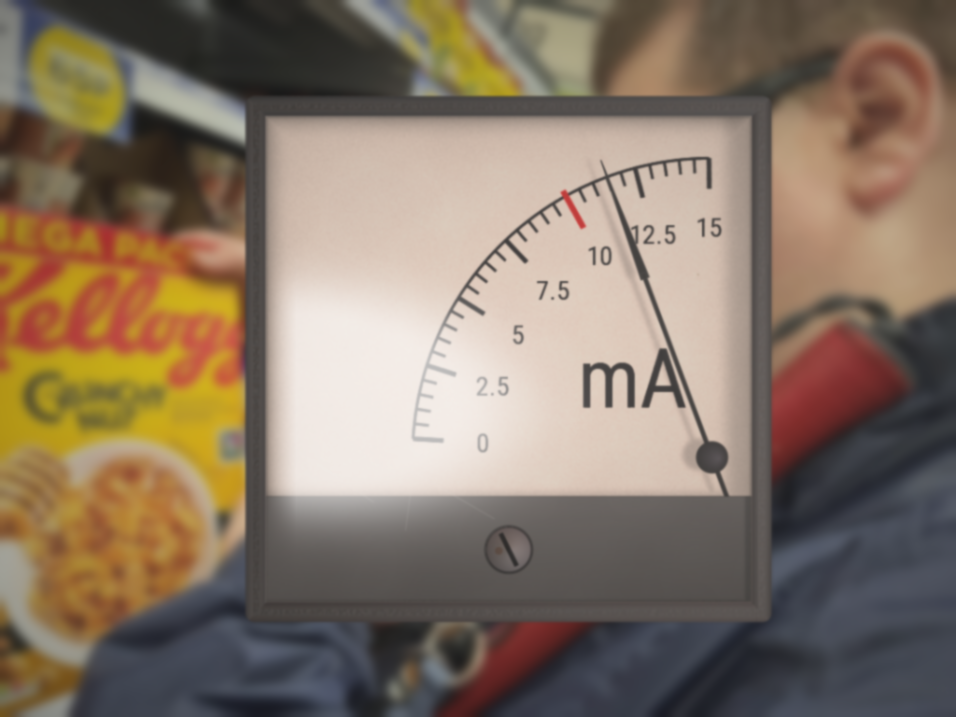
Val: 11.5 mA
